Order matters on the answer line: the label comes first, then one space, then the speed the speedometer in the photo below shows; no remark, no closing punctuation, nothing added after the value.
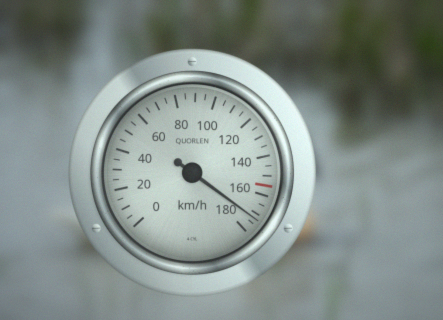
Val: 172.5 km/h
